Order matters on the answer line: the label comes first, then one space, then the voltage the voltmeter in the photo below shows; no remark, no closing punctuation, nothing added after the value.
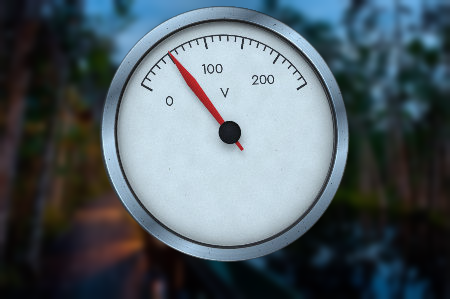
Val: 50 V
